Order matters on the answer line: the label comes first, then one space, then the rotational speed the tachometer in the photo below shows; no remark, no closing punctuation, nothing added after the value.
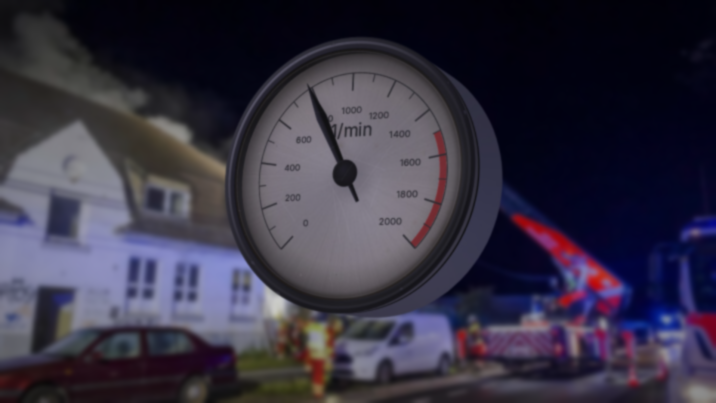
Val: 800 rpm
